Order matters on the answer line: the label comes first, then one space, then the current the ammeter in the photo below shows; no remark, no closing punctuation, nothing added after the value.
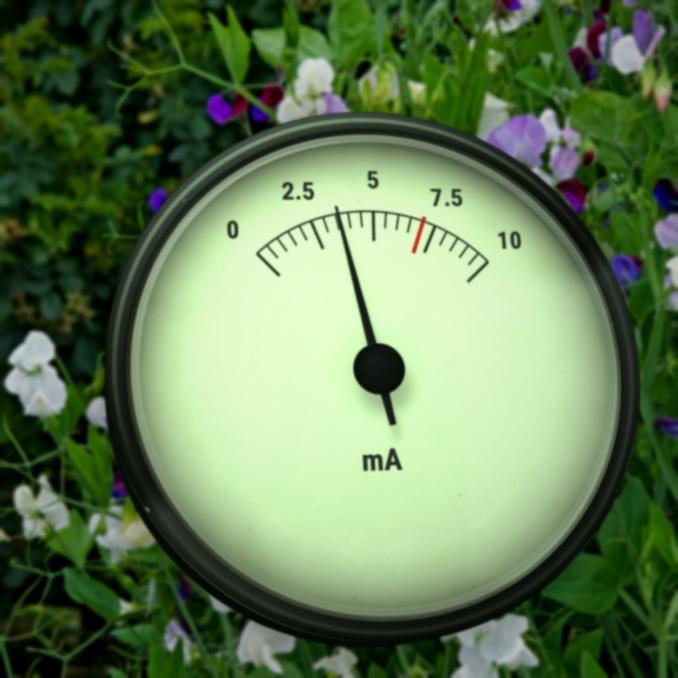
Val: 3.5 mA
